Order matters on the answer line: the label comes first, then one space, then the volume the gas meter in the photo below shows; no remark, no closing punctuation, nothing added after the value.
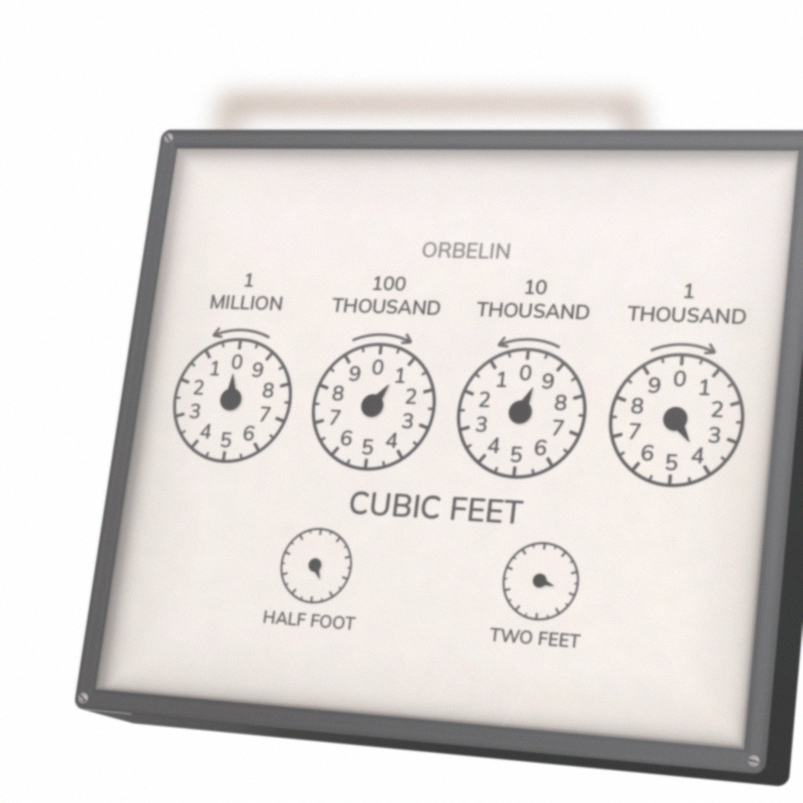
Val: 9400 ft³
